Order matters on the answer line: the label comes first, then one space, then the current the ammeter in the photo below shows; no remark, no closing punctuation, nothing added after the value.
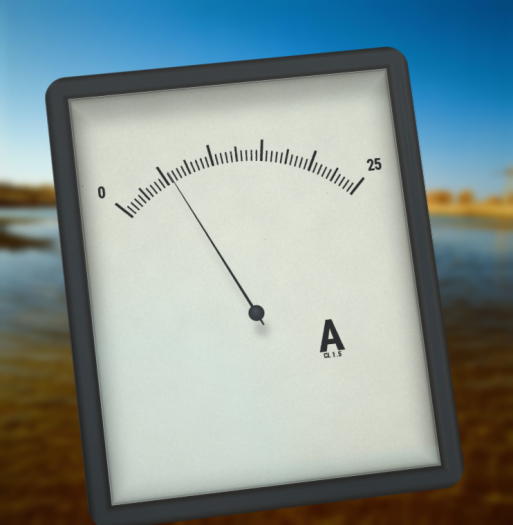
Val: 5.5 A
